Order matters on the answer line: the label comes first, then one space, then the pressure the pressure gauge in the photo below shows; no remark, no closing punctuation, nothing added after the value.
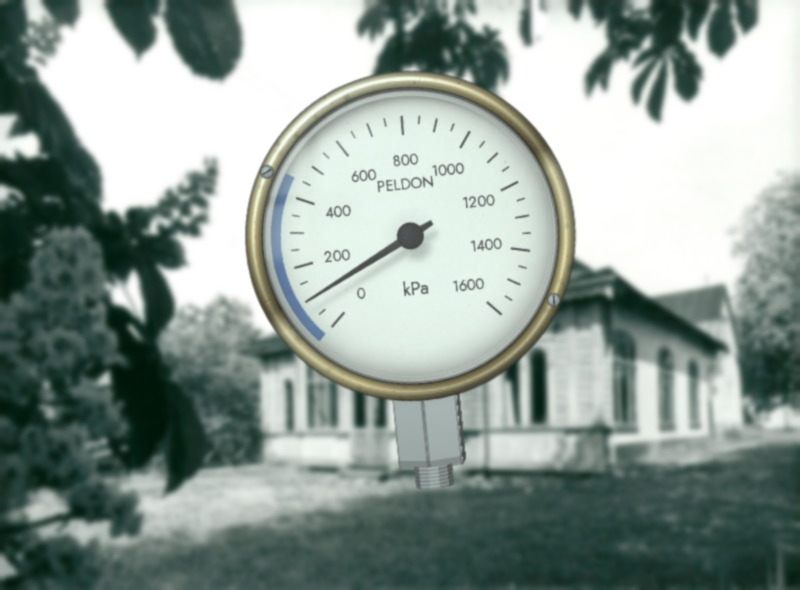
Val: 100 kPa
